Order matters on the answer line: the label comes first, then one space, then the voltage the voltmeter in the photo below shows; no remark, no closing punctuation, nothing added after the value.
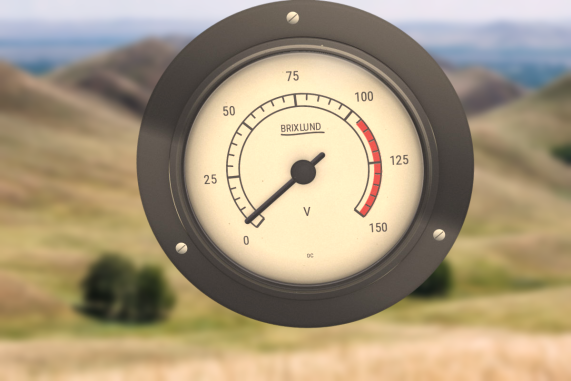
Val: 5 V
